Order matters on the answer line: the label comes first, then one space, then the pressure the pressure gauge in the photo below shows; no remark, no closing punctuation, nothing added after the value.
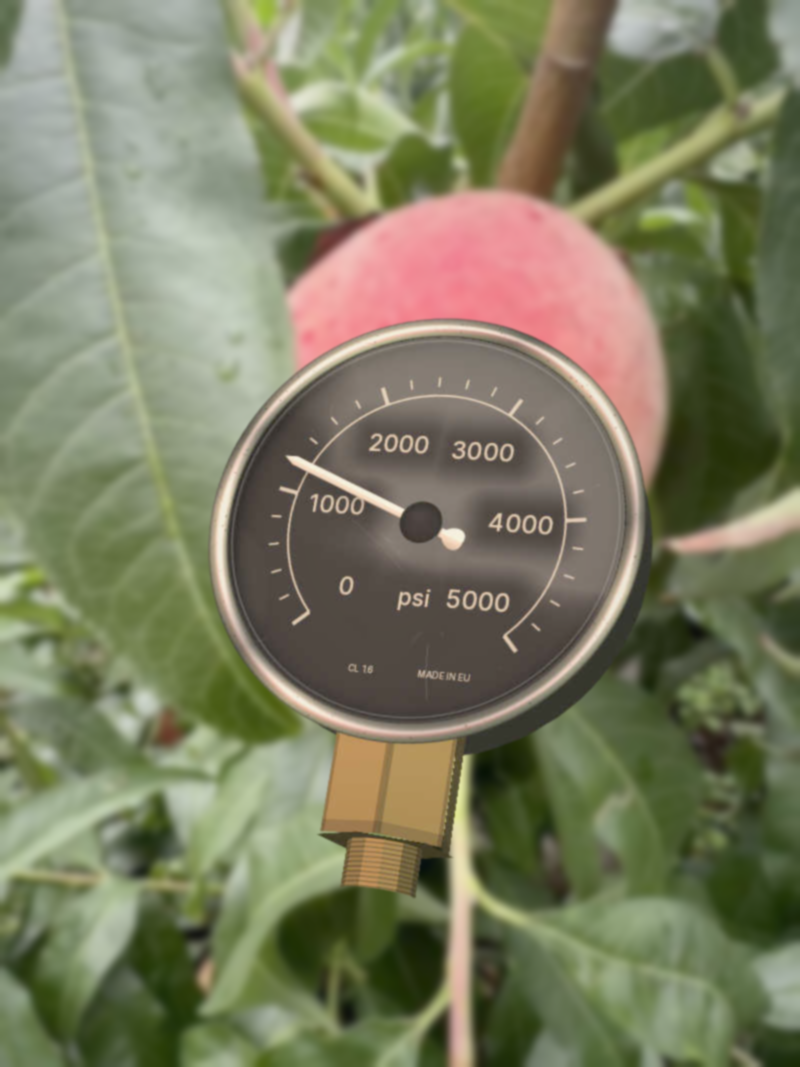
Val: 1200 psi
